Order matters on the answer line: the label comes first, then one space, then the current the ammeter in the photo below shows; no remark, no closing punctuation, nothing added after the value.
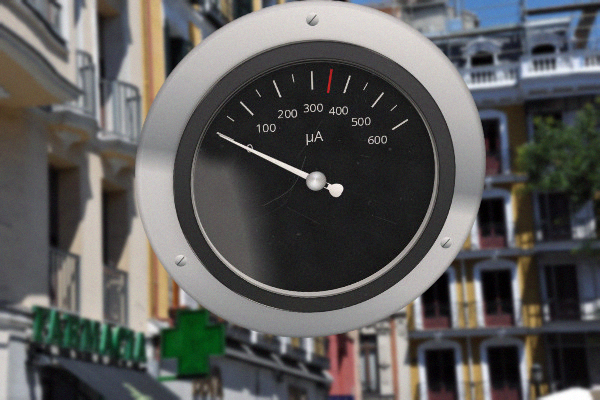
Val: 0 µA
